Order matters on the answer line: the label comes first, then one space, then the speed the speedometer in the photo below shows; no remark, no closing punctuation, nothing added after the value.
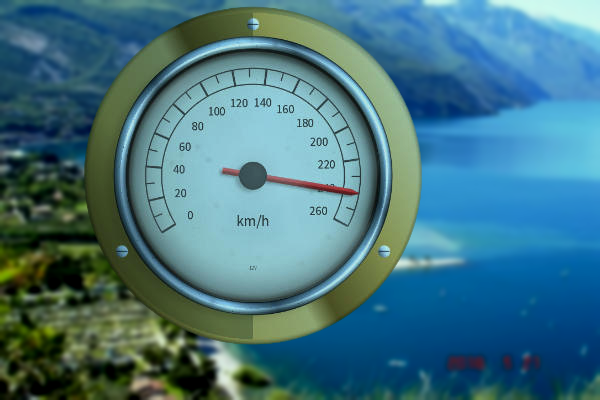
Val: 240 km/h
